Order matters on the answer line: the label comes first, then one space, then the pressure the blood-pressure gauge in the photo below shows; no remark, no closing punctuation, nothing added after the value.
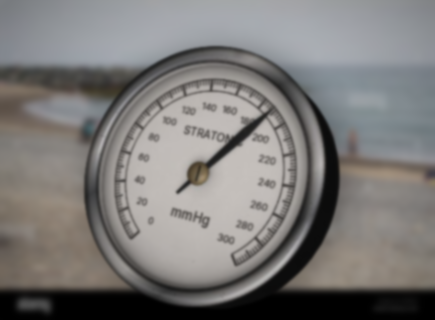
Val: 190 mmHg
